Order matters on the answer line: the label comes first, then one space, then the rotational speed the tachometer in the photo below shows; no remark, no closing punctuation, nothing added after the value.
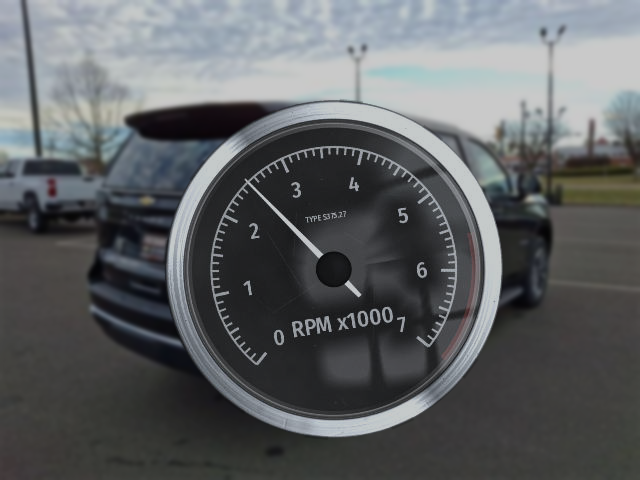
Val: 2500 rpm
